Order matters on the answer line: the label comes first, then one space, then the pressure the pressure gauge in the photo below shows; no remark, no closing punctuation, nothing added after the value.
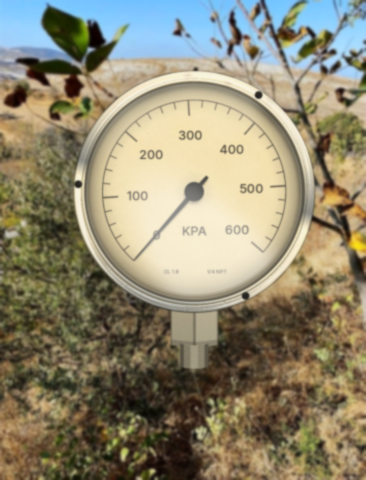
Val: 0 kPa
